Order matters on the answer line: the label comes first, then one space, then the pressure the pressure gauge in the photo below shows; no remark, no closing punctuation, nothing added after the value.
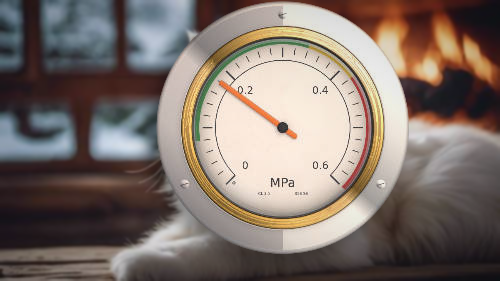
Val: 0.18 MPa
